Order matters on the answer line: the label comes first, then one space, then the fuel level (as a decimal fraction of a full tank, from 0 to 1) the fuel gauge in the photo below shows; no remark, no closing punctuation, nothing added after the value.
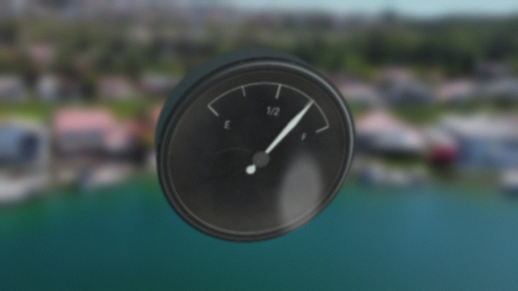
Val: 0.75
